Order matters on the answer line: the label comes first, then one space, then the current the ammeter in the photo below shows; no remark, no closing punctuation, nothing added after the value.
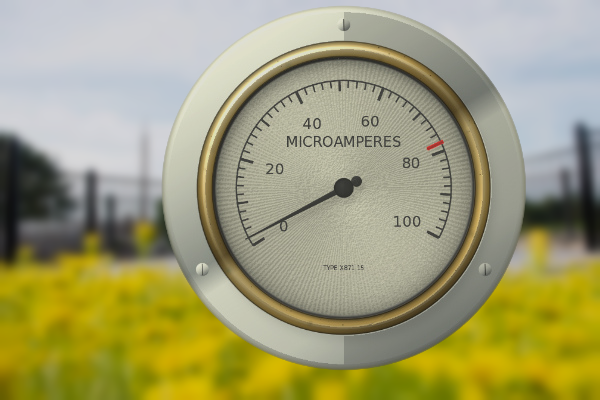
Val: 2 µA
